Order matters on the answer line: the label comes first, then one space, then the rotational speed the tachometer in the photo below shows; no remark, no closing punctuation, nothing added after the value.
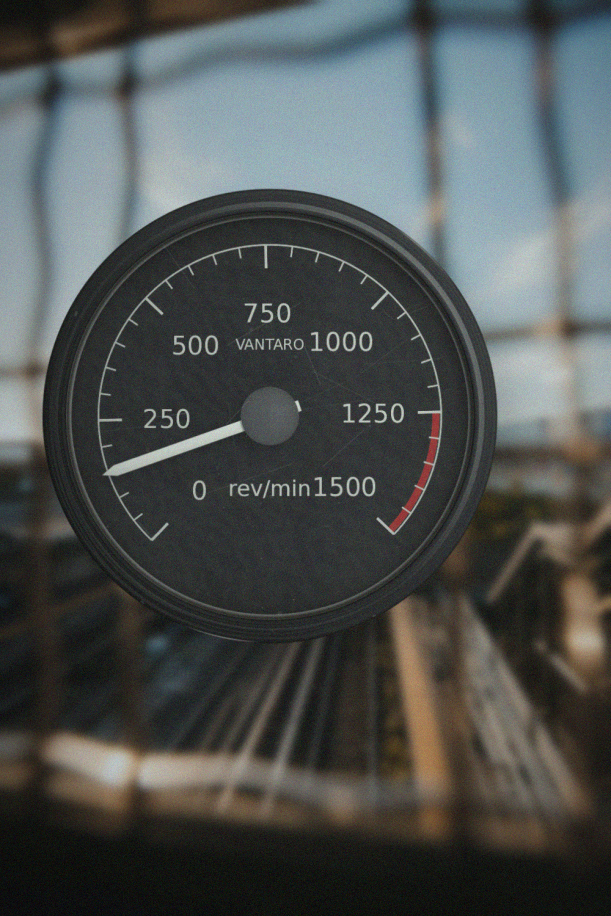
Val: 150 rpm
